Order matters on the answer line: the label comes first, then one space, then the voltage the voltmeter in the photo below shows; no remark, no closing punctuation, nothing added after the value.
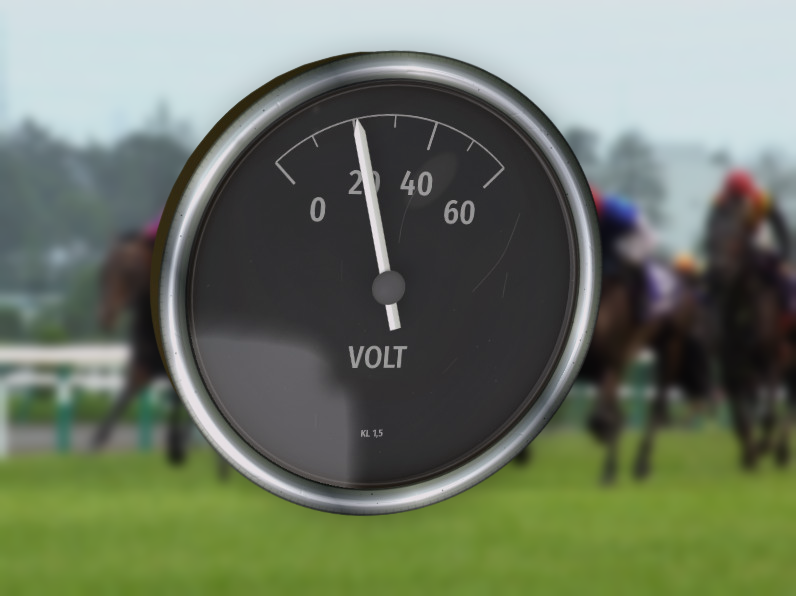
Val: 20 V
